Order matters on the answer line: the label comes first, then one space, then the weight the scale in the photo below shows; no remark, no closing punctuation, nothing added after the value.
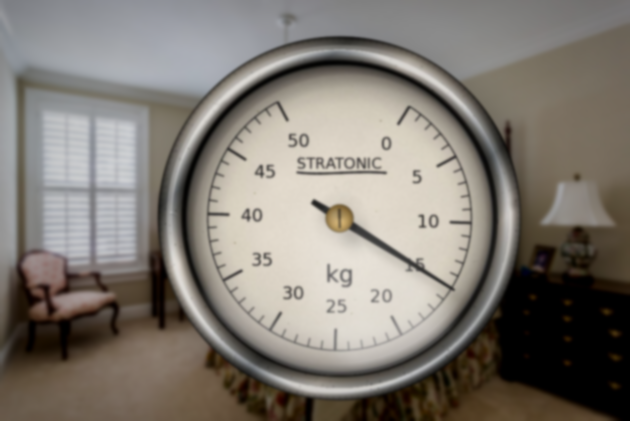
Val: 15 kg
